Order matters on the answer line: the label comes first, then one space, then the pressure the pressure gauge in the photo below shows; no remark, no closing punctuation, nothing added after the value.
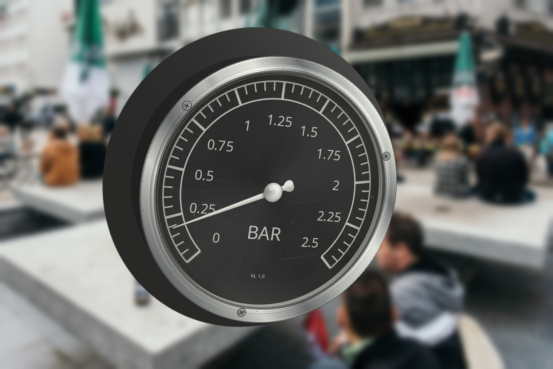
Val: 0.2 bar
